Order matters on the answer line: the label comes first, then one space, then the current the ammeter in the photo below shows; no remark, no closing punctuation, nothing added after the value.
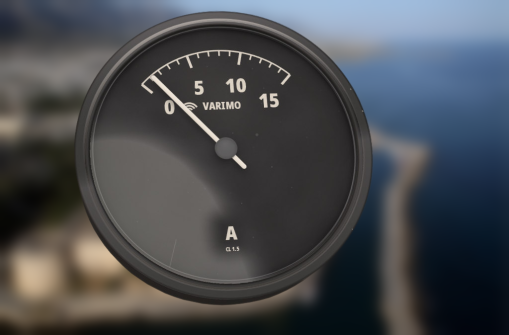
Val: 1 A
